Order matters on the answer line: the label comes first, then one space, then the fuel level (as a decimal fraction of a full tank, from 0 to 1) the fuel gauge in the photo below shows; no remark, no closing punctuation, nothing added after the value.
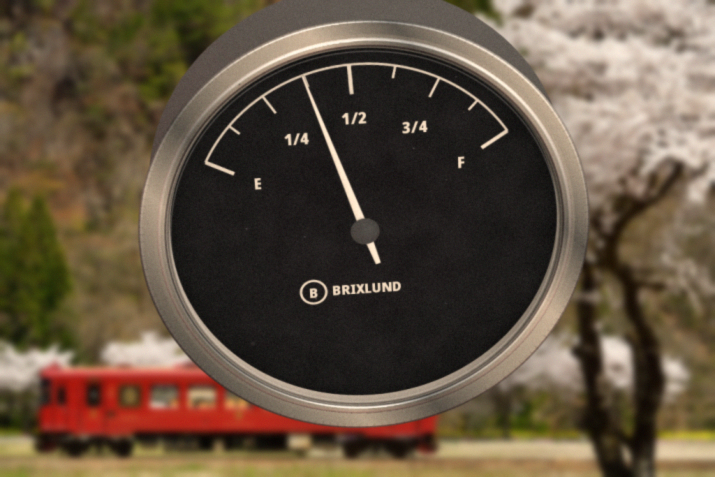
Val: 0.375
